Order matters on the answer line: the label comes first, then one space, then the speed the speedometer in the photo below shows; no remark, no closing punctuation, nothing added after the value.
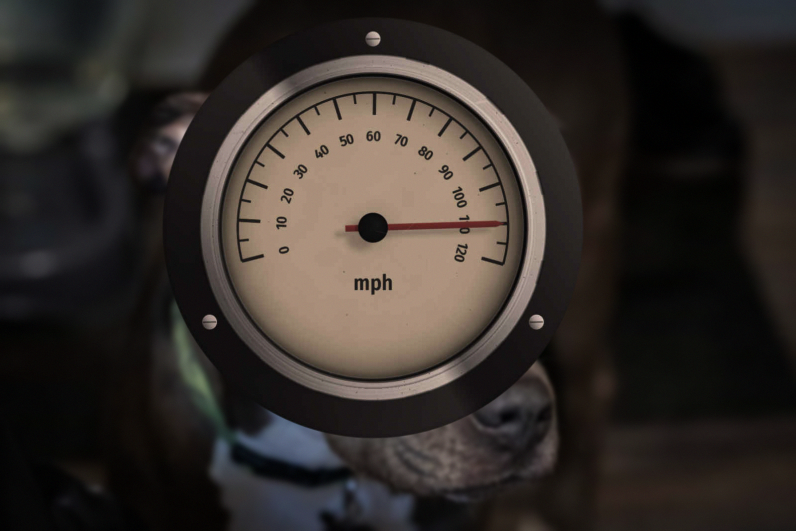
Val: 110 mph
